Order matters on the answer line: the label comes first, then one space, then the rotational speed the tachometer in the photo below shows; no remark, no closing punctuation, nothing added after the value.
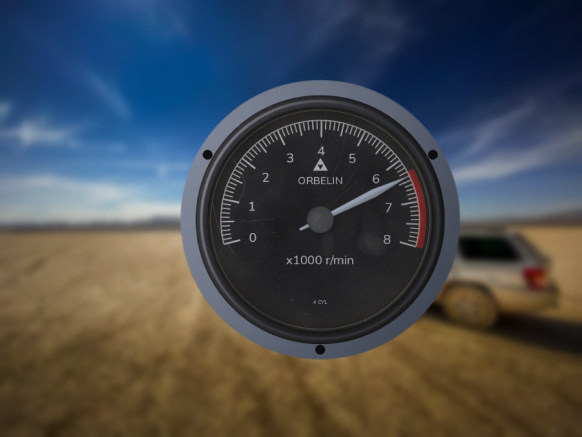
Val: 6400 rpm
